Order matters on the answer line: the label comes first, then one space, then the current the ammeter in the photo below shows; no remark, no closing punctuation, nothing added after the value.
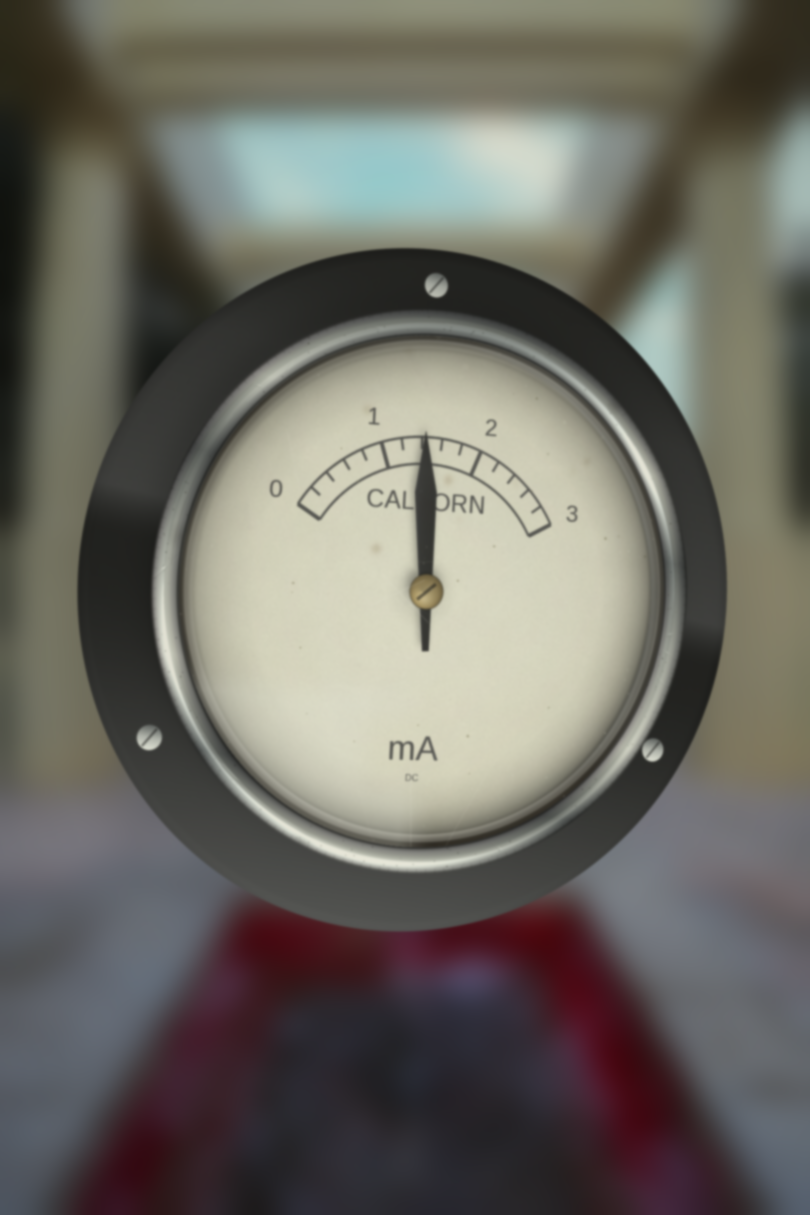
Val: 1.4 mA
